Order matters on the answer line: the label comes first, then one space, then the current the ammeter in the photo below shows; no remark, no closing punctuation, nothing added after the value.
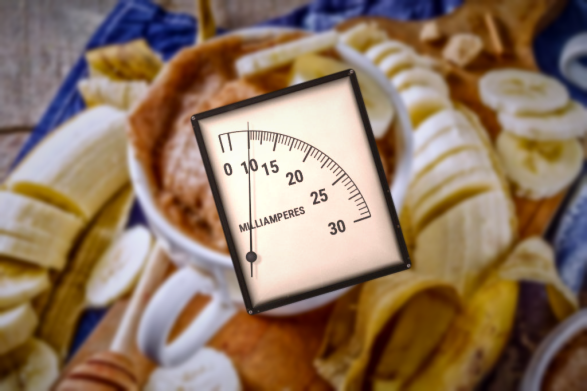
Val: 10 mA
